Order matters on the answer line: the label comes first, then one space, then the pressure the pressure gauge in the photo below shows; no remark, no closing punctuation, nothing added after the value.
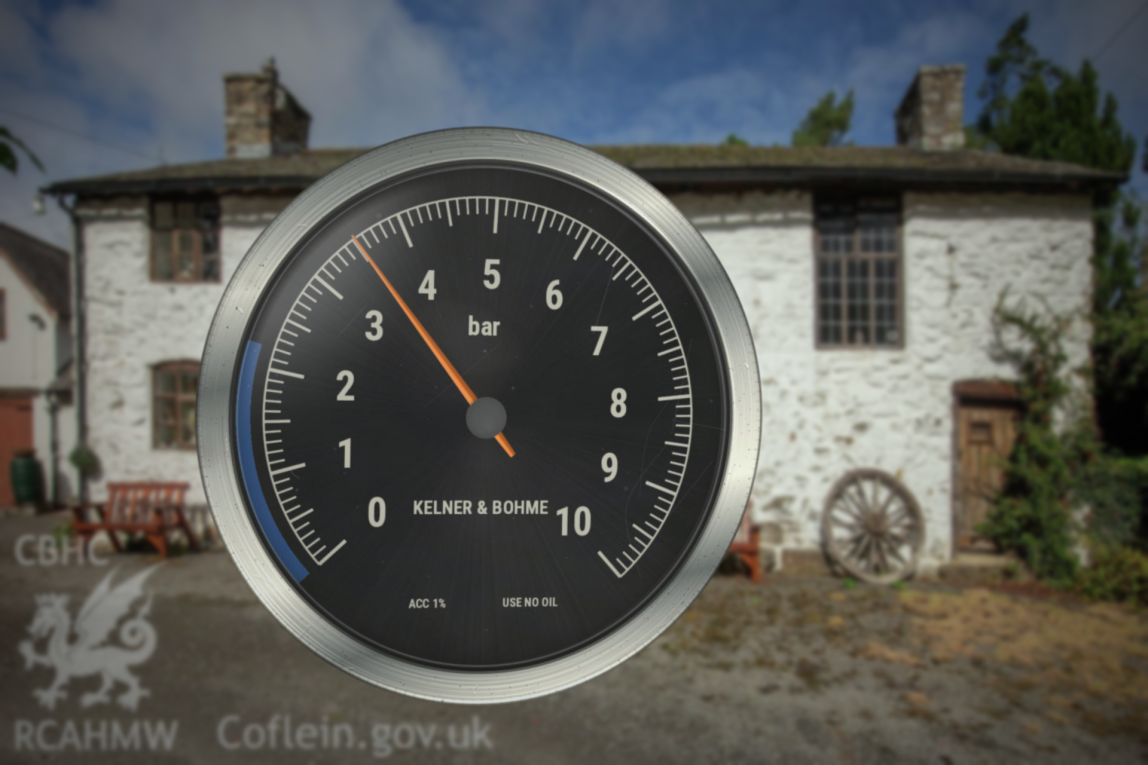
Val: 3.5 bar
